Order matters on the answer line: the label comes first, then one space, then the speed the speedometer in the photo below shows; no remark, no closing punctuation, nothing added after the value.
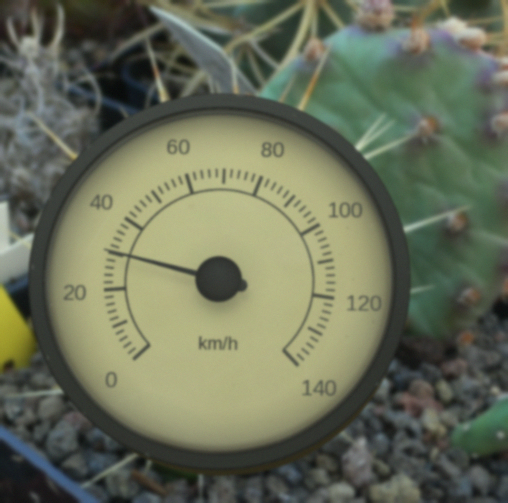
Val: 30 km/h
